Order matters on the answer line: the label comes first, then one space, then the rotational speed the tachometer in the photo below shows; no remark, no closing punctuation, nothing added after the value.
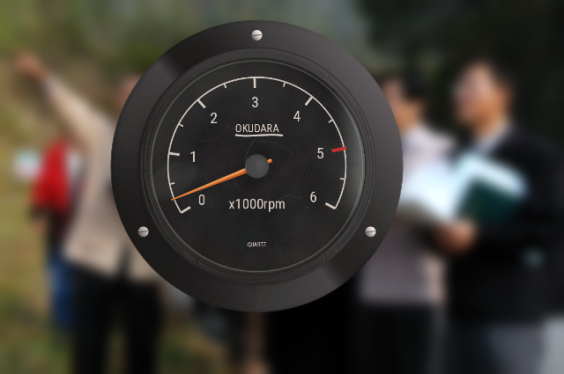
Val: 250 rpm
